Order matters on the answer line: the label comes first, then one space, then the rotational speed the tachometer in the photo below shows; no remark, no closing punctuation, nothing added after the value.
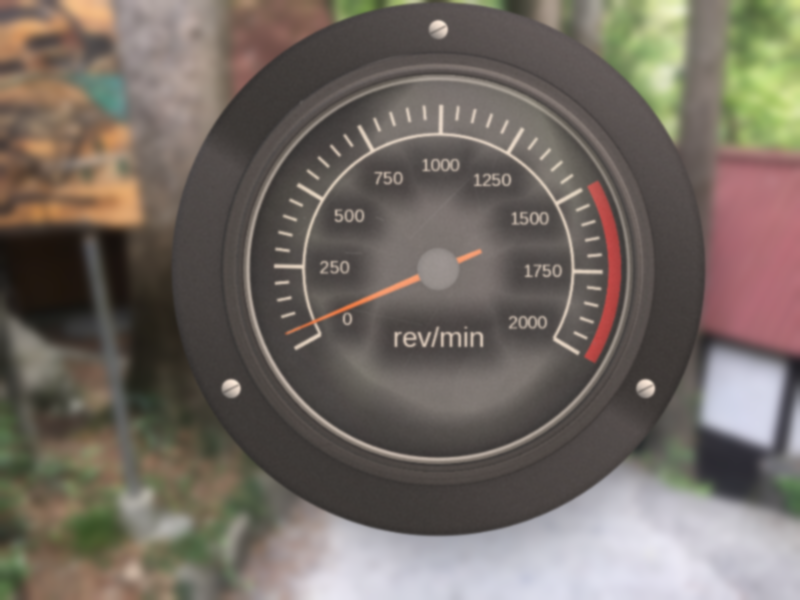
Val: 50 rpm
